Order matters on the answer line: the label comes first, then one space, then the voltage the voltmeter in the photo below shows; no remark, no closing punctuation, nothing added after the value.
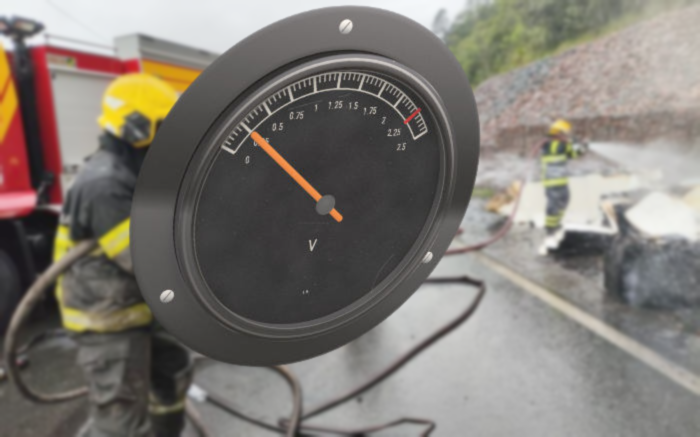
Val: 0.25 V
